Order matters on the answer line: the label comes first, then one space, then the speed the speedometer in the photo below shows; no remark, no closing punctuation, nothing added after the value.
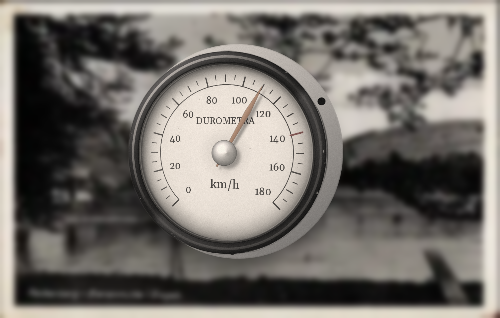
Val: 110 km/h
